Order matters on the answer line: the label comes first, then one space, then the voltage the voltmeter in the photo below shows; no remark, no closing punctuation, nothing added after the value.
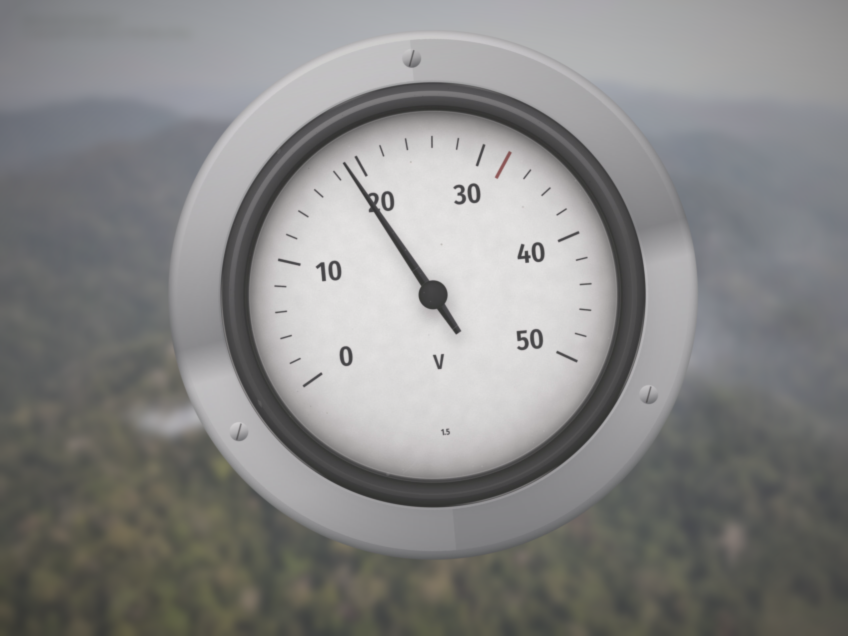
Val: 19 V
